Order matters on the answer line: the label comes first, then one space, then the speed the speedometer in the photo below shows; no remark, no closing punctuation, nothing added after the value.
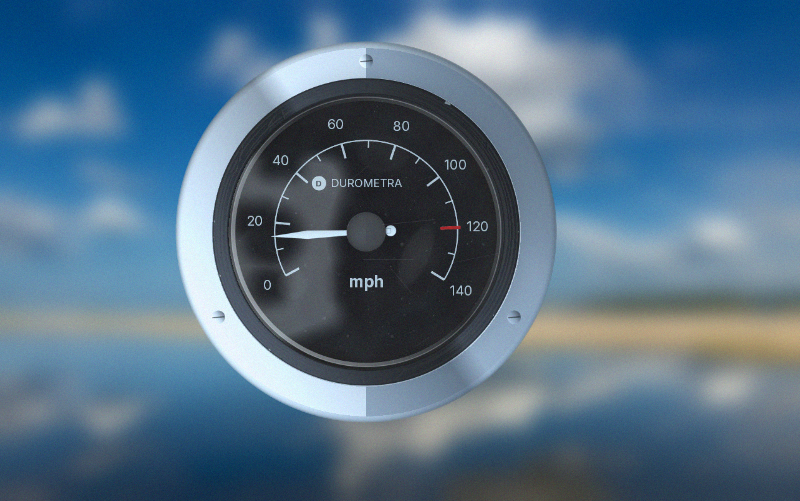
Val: 15 mph
